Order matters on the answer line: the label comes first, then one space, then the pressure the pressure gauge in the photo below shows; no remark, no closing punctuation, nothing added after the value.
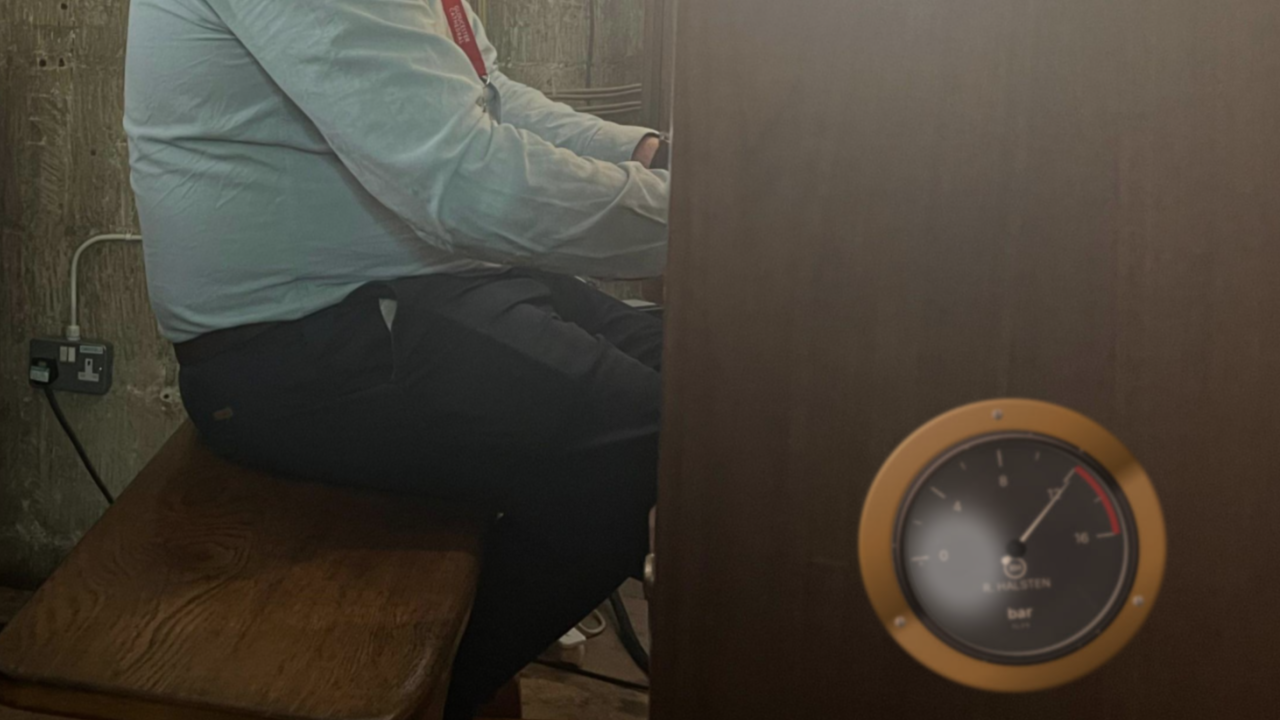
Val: 12 bar
